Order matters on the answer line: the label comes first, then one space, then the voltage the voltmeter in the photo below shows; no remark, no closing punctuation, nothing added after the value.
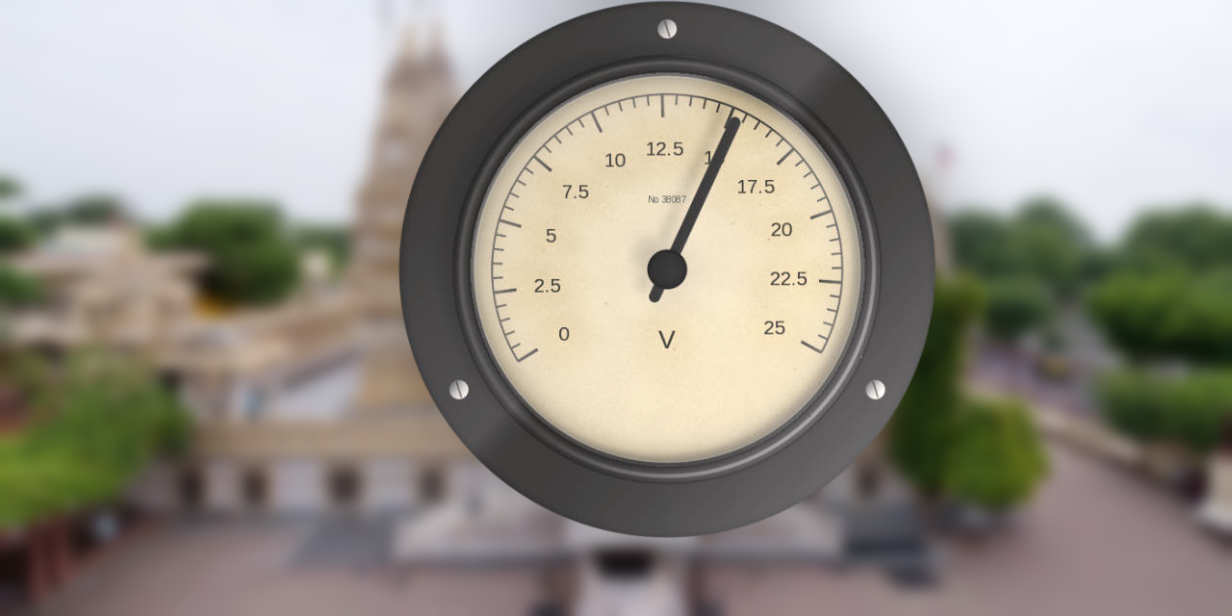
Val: 15.25 V
